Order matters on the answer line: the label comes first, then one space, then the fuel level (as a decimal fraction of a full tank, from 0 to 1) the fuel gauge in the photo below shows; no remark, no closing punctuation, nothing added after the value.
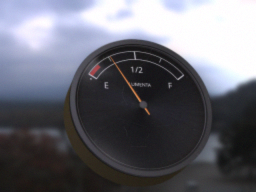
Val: 0.25
